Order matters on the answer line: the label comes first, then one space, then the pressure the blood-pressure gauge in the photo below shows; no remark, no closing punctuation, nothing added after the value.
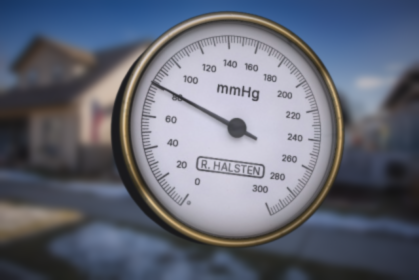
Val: 80 mmHg
